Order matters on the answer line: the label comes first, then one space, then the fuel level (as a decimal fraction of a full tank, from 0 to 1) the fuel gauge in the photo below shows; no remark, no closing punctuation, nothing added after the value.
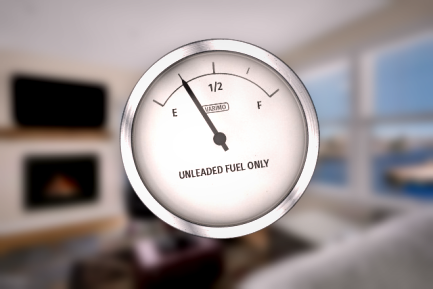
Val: 0.25
